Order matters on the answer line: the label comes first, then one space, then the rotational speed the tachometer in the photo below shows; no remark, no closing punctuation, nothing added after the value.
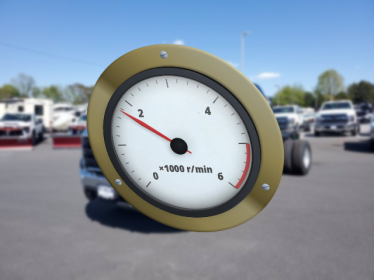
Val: 1800 rpm
